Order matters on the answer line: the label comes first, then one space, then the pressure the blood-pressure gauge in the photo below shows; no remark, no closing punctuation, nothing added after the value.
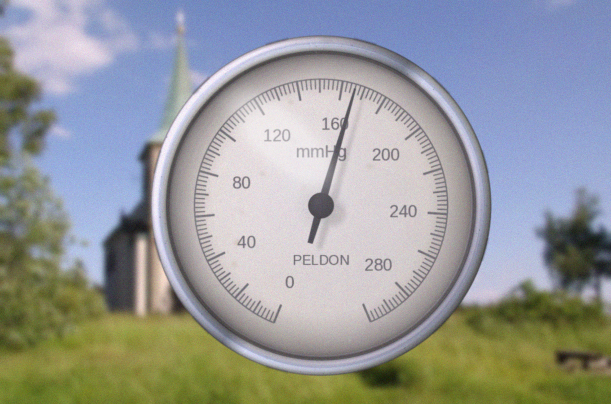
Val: 166 mmHg
